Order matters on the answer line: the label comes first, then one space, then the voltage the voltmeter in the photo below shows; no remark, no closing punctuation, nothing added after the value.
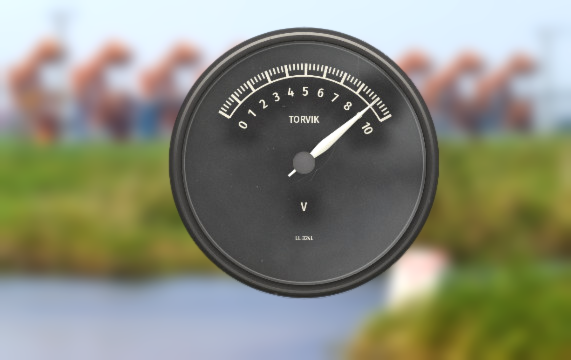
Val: 9 V
